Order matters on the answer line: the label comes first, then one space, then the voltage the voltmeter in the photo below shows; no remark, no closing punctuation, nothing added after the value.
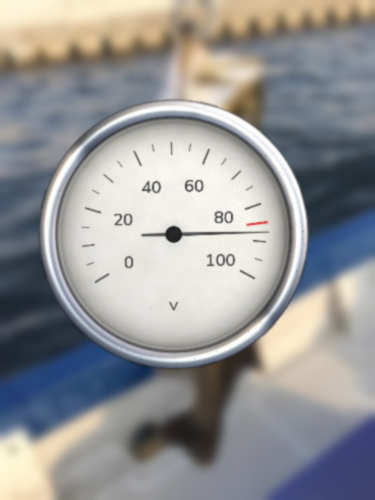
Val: 87.5 V
